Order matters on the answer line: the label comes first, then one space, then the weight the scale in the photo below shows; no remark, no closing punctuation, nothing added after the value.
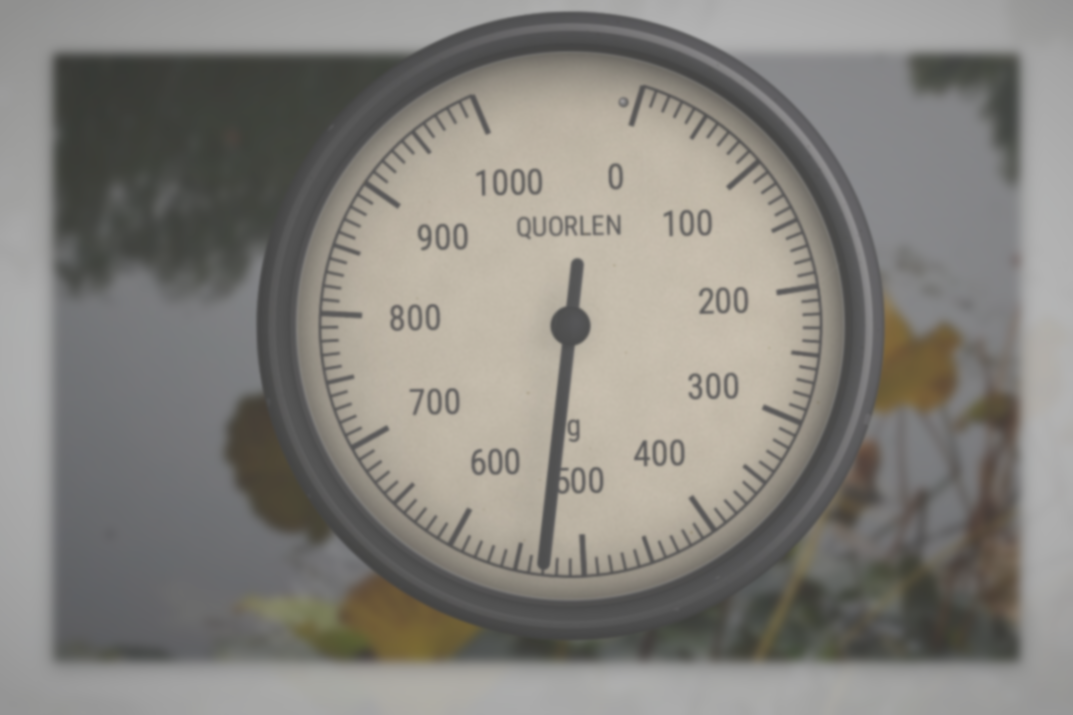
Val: 530 g
